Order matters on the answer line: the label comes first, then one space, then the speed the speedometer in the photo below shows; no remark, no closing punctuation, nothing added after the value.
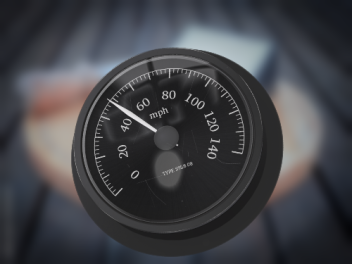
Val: 48 mph
